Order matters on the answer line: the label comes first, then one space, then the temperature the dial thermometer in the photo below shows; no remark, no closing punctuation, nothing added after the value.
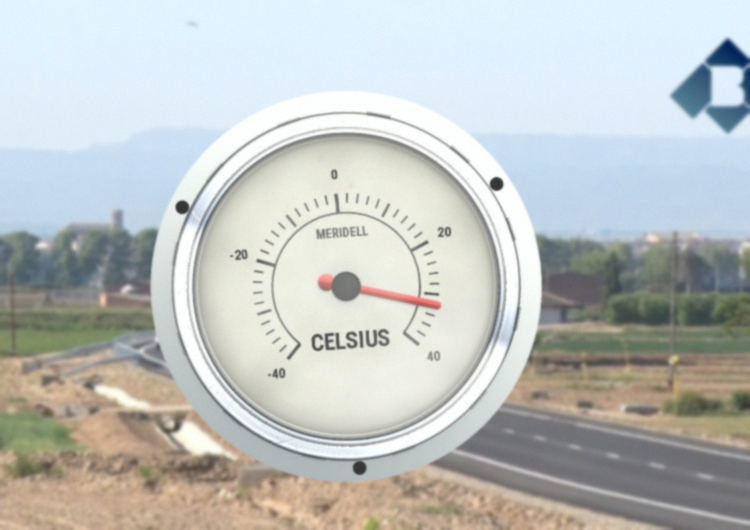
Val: 32 °C
